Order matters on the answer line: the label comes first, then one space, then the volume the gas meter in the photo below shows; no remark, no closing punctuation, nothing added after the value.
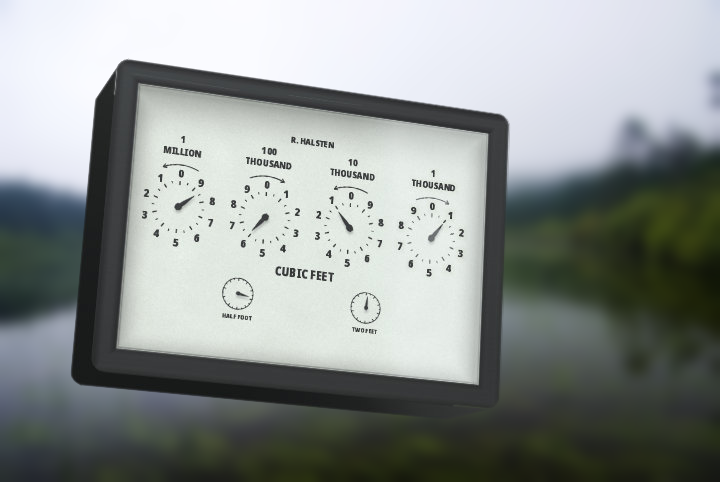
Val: 861100 ft³
